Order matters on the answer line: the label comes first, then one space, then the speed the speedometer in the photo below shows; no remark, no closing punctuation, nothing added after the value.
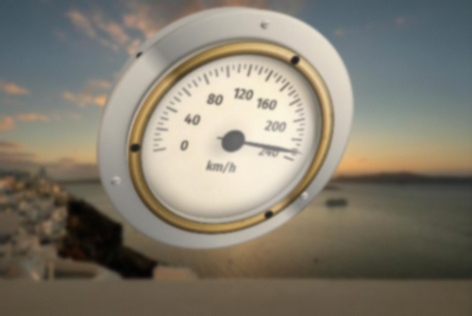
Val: 230 km/h
